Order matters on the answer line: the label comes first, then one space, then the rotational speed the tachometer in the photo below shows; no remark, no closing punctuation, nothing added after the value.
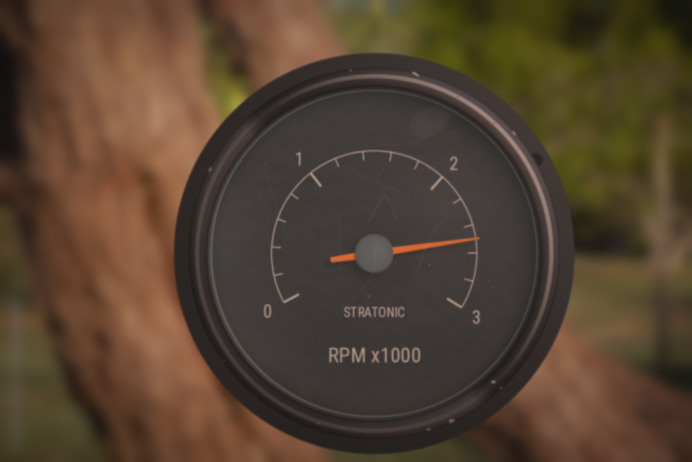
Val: 2500 rpm
